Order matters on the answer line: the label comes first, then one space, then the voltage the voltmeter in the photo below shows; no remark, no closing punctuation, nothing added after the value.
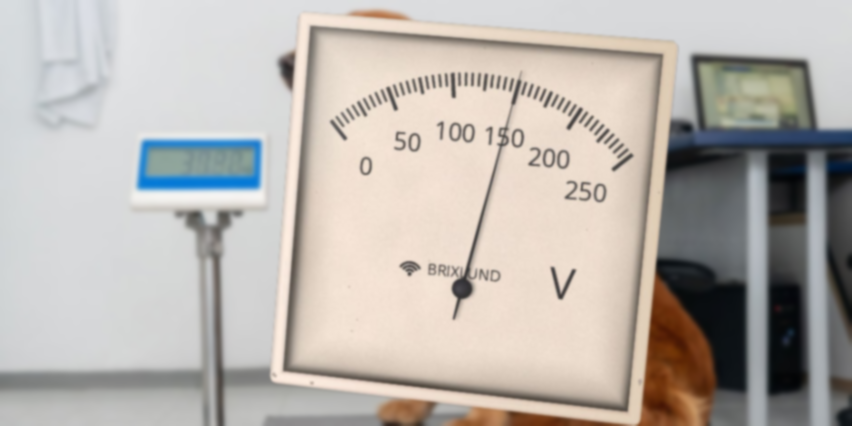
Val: 150 V
